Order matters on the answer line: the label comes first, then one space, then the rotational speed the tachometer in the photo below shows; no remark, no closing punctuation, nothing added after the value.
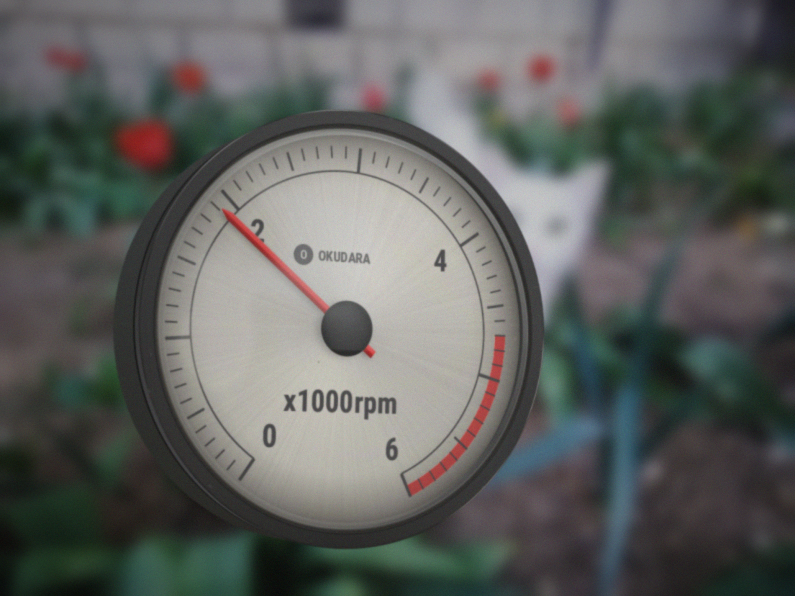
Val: 1900 rpm
